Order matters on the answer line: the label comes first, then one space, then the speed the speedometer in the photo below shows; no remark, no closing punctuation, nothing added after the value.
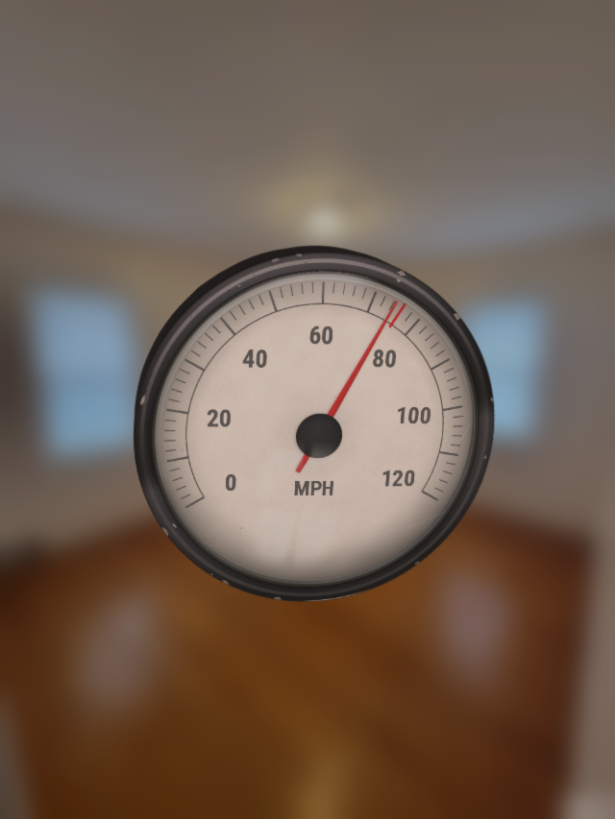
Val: 74 mph
